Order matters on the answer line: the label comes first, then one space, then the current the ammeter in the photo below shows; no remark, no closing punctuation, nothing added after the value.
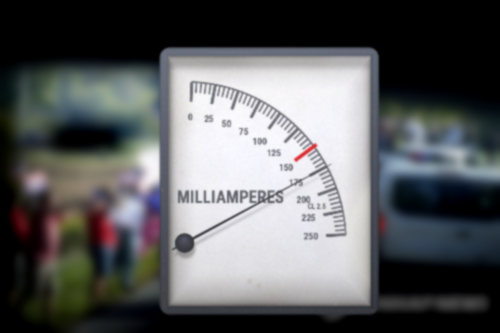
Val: 175 mA
